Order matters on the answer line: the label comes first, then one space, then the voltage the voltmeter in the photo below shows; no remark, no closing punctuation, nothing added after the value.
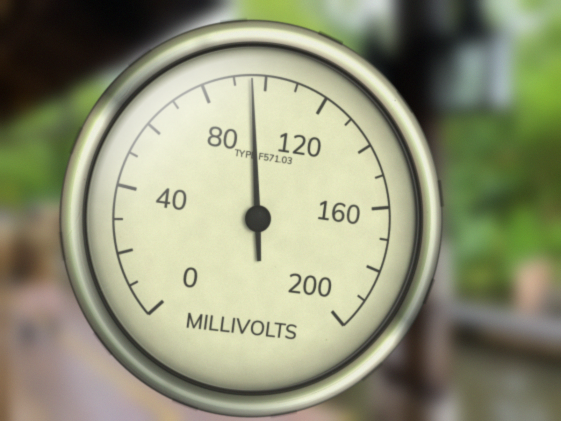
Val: 95 mV
